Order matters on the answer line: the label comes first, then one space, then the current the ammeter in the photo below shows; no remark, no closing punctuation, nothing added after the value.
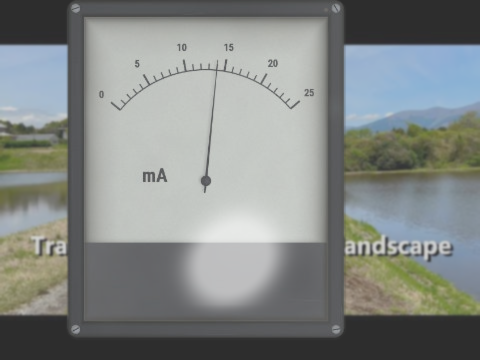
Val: 14 mA
